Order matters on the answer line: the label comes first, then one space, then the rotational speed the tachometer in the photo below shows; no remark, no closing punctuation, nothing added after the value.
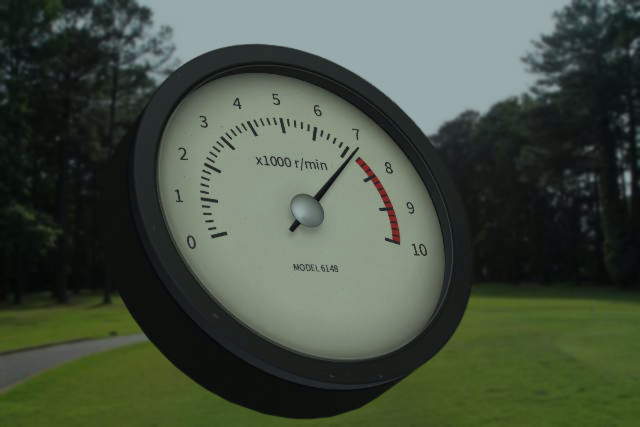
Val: 7200 rpm
